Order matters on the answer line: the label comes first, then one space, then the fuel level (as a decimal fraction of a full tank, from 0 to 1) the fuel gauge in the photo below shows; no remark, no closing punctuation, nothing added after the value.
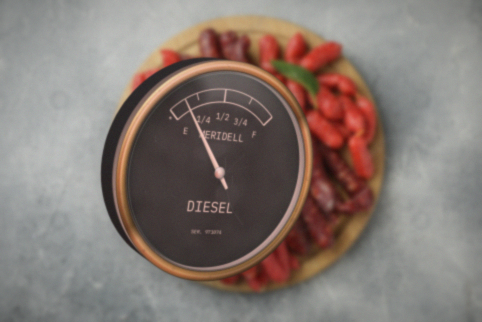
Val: 0.125
